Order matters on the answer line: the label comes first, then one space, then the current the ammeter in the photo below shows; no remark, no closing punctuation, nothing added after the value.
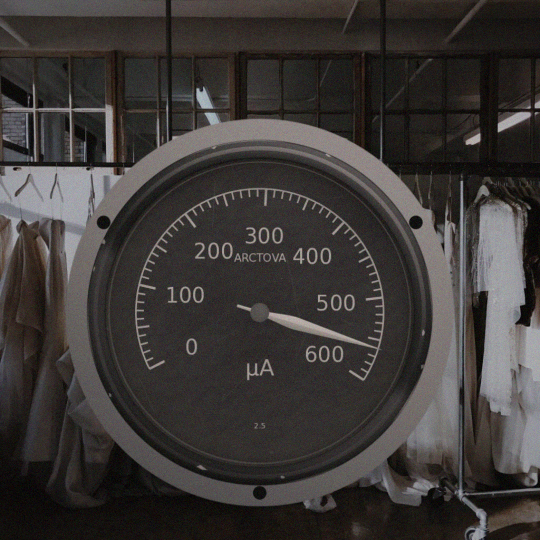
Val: 560 µA
